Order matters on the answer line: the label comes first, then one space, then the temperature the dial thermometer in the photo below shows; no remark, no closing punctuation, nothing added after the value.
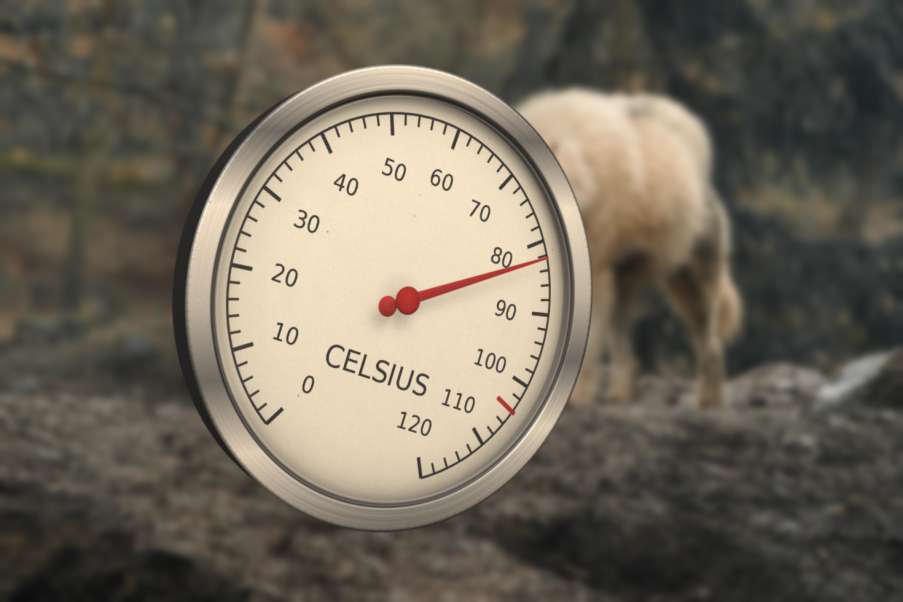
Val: 82 °C
